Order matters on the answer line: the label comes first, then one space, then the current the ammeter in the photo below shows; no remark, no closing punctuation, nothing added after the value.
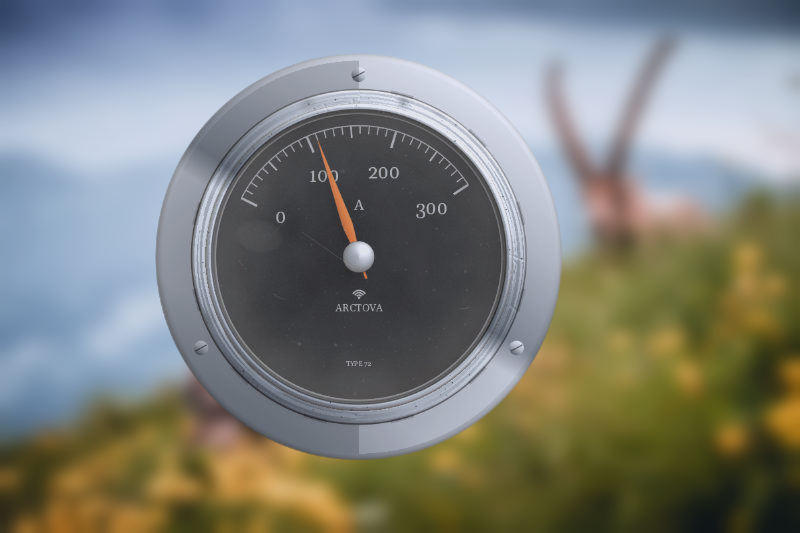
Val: 110 A
